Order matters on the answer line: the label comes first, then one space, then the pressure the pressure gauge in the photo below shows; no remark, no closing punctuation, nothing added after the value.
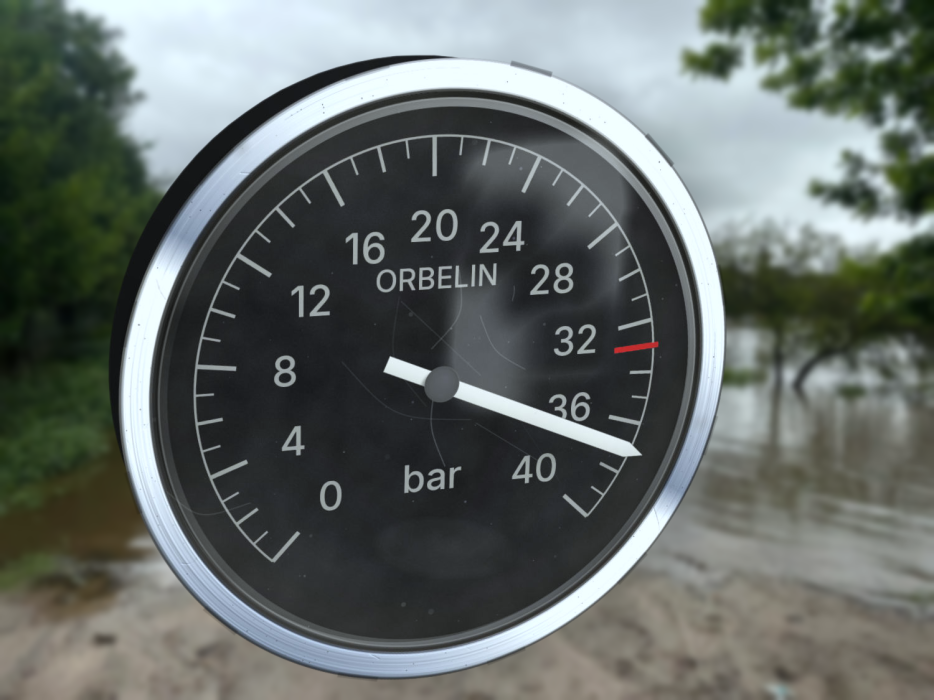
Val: 37 bar
